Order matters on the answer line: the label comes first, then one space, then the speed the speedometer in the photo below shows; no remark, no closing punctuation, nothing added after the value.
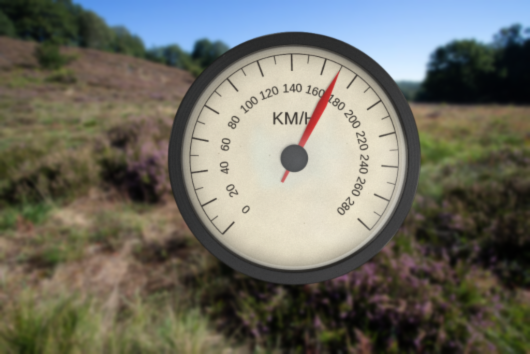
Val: 170 km/h
